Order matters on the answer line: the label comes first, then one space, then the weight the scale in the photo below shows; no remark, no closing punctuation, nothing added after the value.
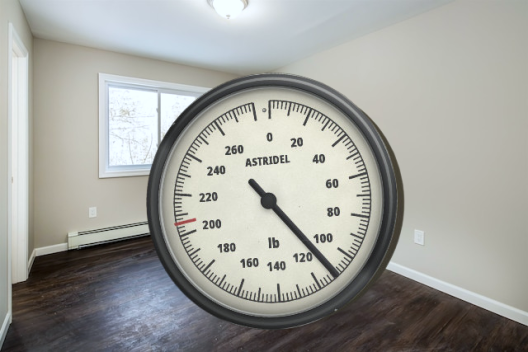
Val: 110 lb
